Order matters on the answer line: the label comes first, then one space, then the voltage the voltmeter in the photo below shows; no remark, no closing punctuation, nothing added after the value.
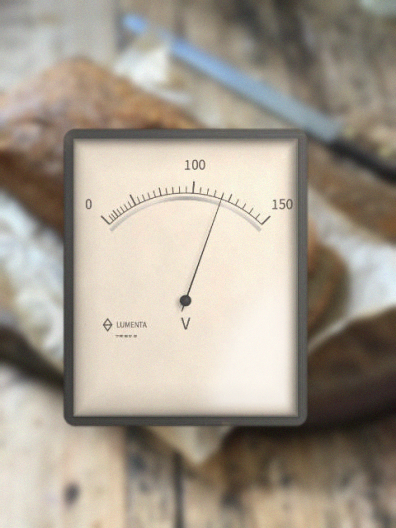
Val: 120 V
